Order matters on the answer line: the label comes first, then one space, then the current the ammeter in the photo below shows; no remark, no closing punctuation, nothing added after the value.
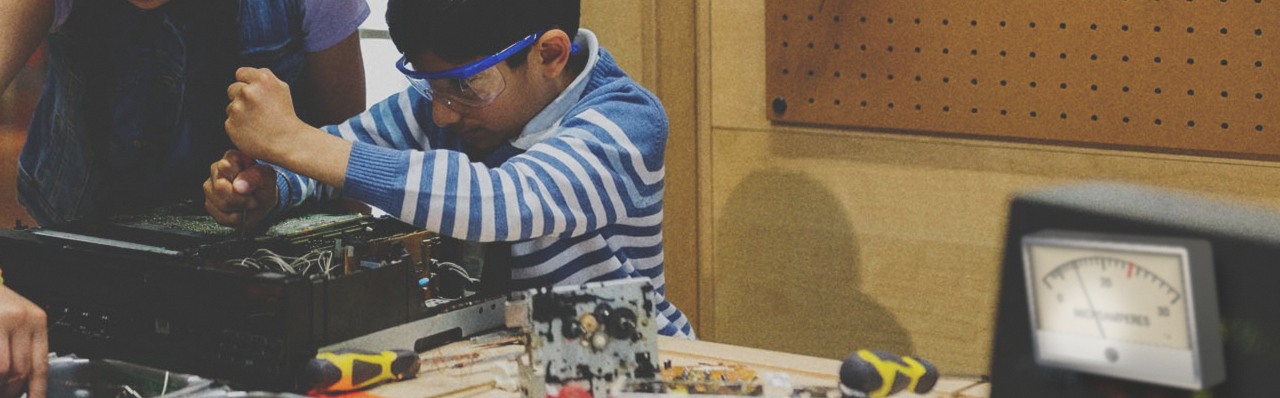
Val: 15 µA
